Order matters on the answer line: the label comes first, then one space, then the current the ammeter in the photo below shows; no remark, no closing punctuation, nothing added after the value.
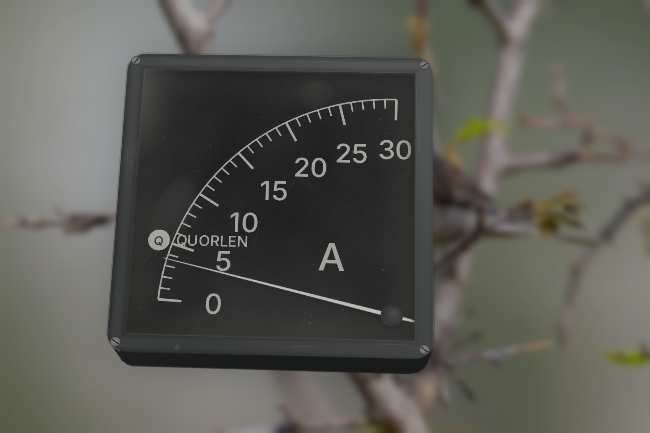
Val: 3.5 A
